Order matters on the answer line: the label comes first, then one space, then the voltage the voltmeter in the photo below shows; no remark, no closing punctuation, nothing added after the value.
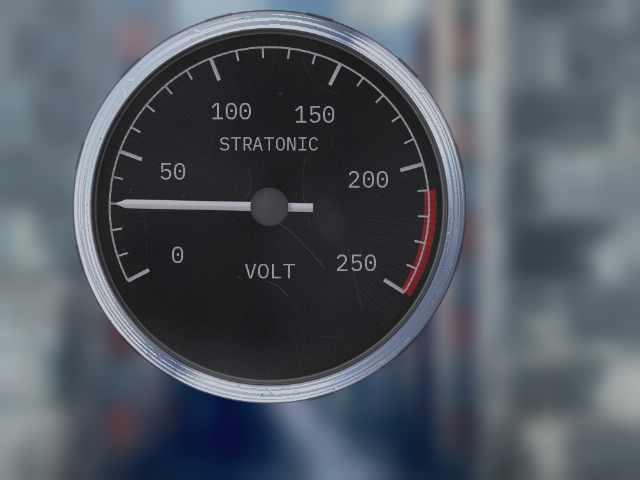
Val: 30 V
